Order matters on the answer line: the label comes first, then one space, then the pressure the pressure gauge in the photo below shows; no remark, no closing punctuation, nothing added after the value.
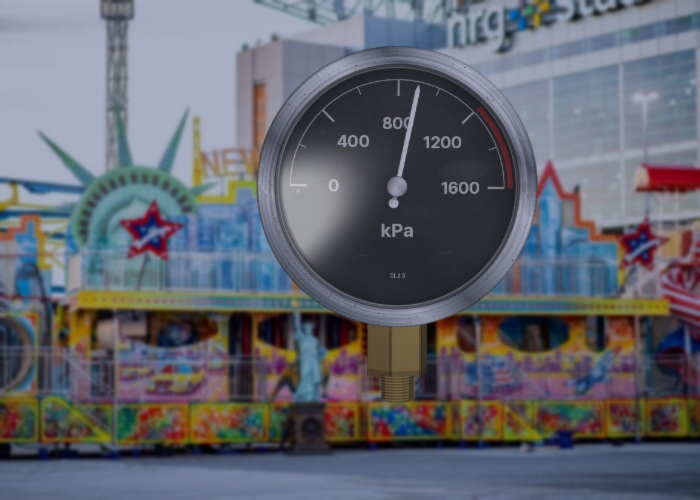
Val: 900 kPa
